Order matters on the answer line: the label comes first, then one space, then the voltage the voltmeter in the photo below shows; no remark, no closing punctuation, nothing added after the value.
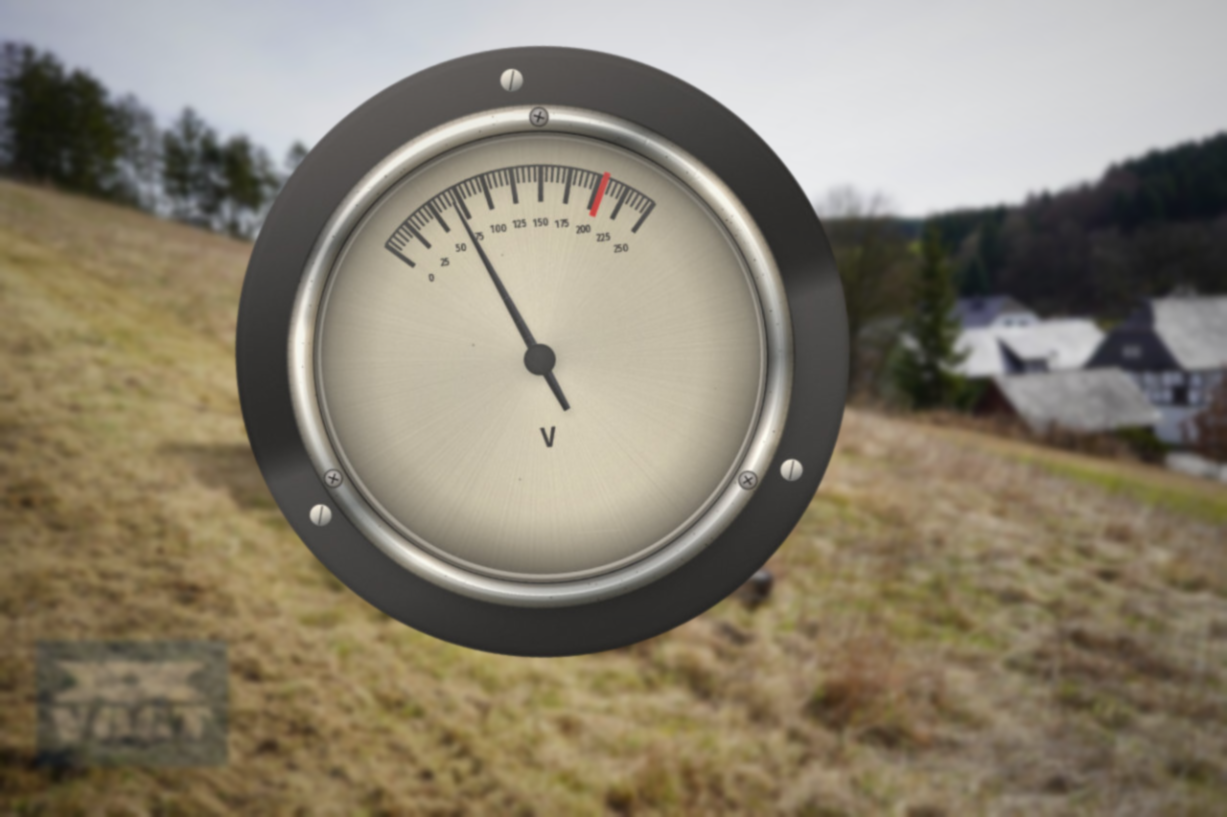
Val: 70 V
